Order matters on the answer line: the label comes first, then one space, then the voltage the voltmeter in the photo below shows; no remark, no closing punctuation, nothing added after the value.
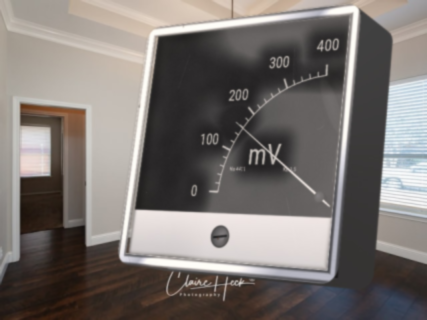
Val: 160 mV
